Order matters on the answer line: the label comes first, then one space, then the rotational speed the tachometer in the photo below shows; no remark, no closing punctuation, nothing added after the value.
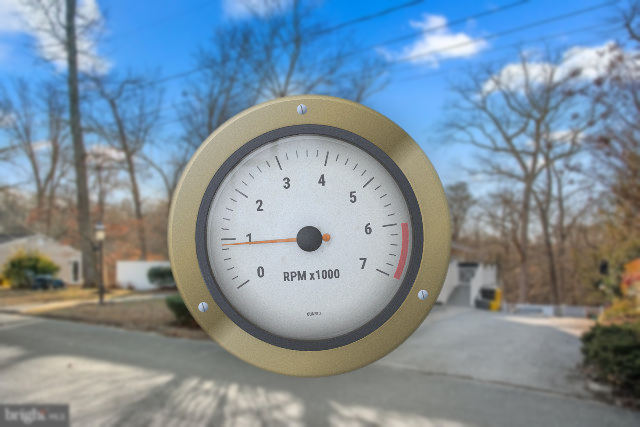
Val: 900 rpm
